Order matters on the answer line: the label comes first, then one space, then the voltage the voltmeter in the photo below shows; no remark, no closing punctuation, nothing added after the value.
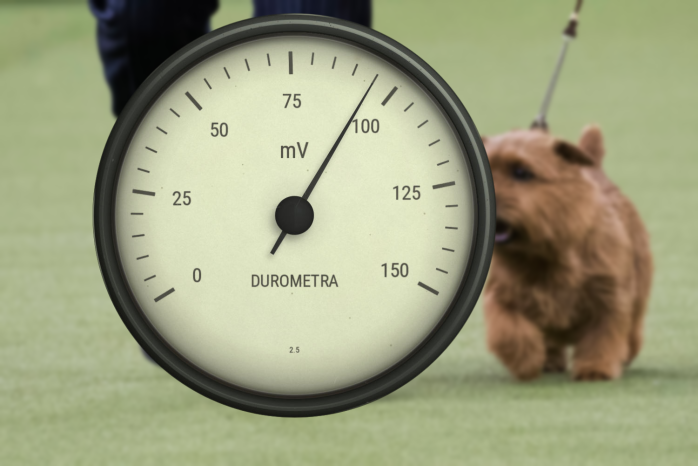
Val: 95 mV
